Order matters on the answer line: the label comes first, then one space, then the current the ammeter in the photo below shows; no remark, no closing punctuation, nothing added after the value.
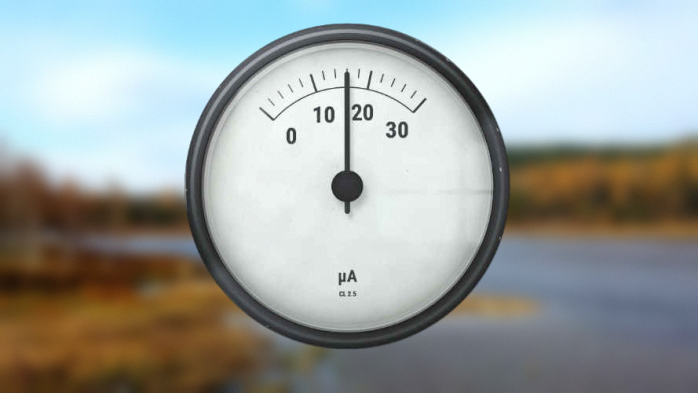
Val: 16 µA
